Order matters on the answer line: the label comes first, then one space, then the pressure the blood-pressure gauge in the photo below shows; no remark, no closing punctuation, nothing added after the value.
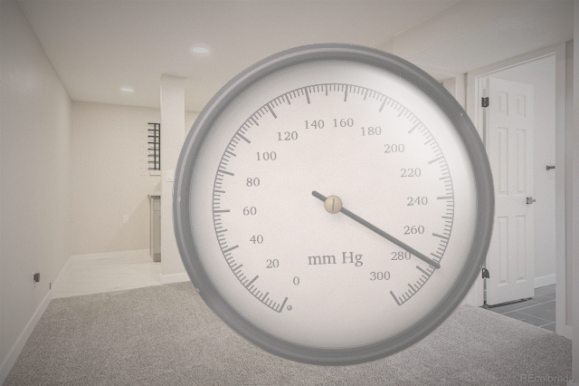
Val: 274 mmHg
